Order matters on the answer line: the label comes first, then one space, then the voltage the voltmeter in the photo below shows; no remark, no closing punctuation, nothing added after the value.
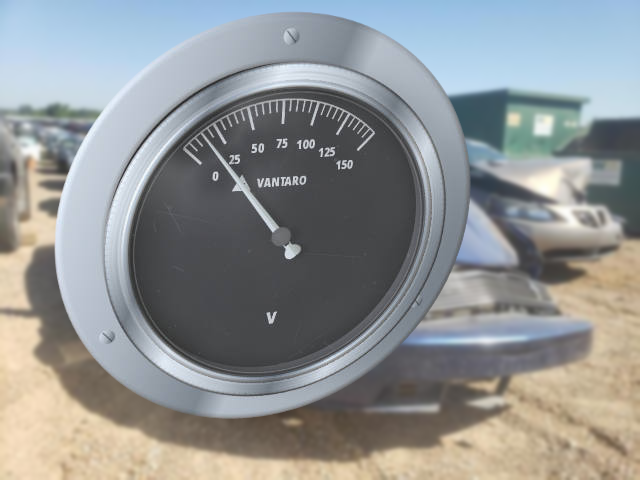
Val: 15 V
